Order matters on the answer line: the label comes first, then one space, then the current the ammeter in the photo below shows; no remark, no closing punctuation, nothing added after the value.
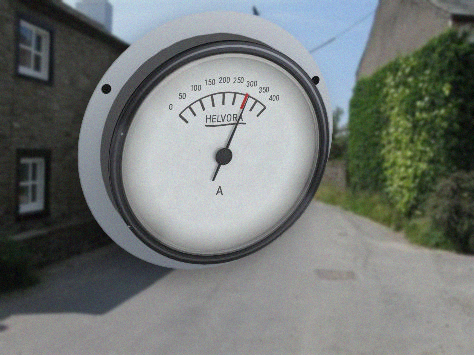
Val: 300 A
